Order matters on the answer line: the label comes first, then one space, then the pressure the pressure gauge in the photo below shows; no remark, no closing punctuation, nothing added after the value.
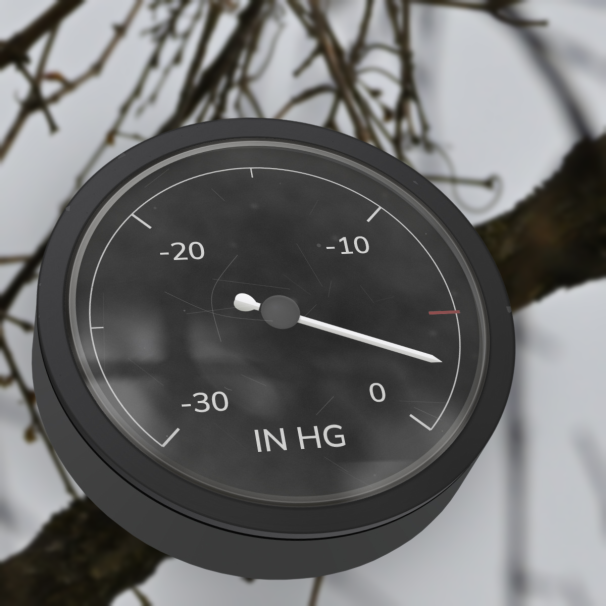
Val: -2.5 inHg
